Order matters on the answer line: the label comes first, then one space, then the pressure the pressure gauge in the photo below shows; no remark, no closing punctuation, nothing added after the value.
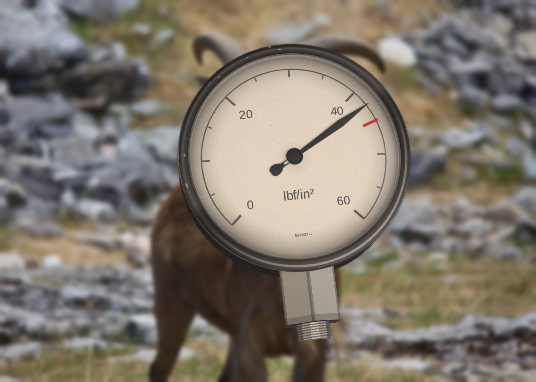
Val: 42.5 psi
